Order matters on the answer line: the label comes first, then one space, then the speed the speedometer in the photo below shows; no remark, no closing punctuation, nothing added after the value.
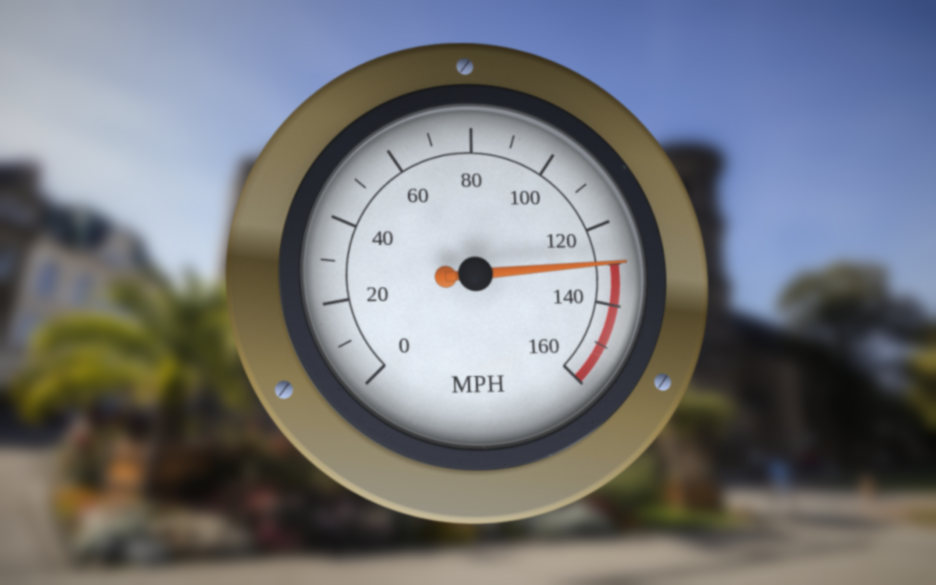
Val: 130 mph
